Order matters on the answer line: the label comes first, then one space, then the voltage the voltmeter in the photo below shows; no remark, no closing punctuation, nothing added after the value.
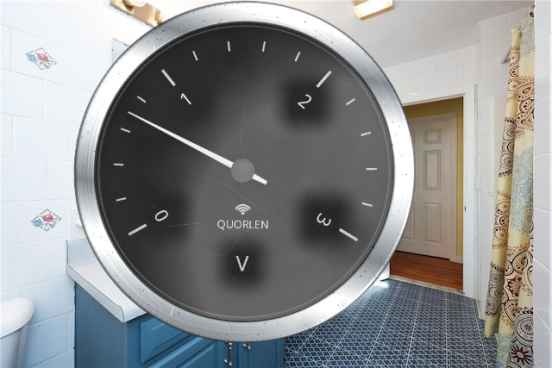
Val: 0.7 V
